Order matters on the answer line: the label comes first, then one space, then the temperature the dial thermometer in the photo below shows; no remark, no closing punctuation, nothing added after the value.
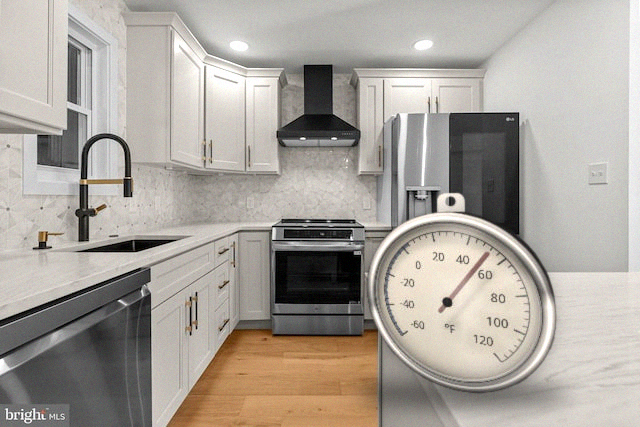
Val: 52 °F
